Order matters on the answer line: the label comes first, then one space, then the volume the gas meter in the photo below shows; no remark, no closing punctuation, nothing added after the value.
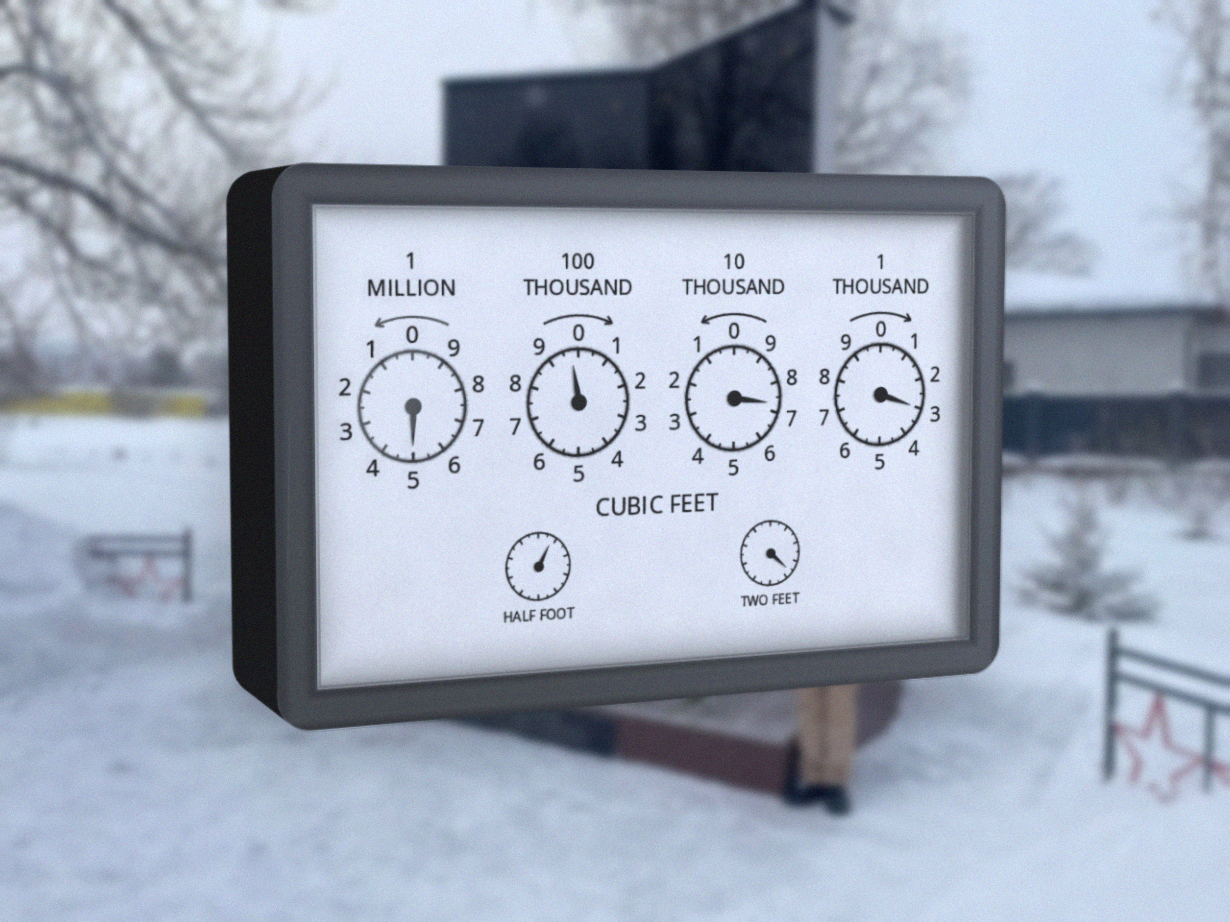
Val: 497300 ft³
